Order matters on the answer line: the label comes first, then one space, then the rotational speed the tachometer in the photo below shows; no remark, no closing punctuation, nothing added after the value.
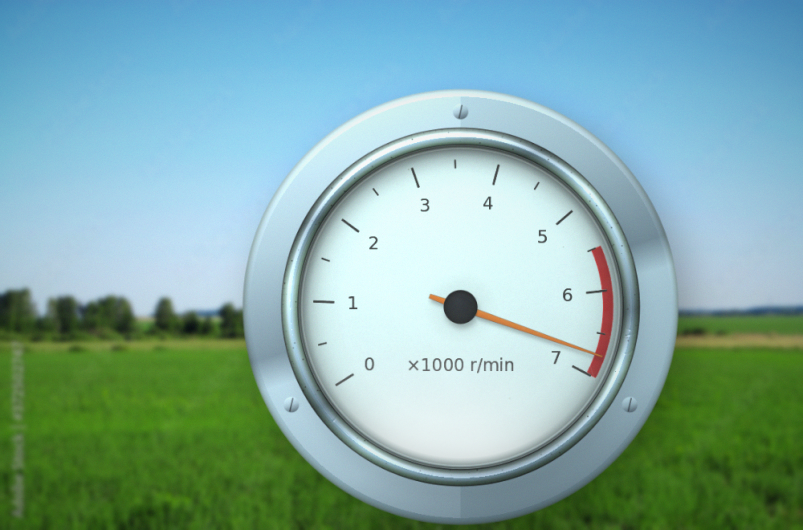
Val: 6750 rpm
